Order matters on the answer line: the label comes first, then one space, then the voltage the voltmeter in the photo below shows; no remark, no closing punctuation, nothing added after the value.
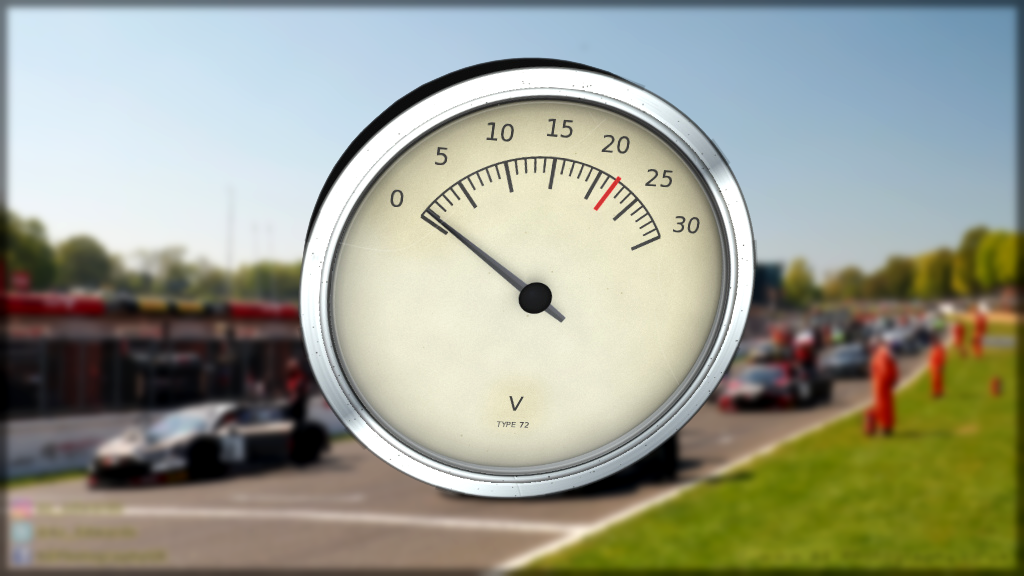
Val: 1 V
